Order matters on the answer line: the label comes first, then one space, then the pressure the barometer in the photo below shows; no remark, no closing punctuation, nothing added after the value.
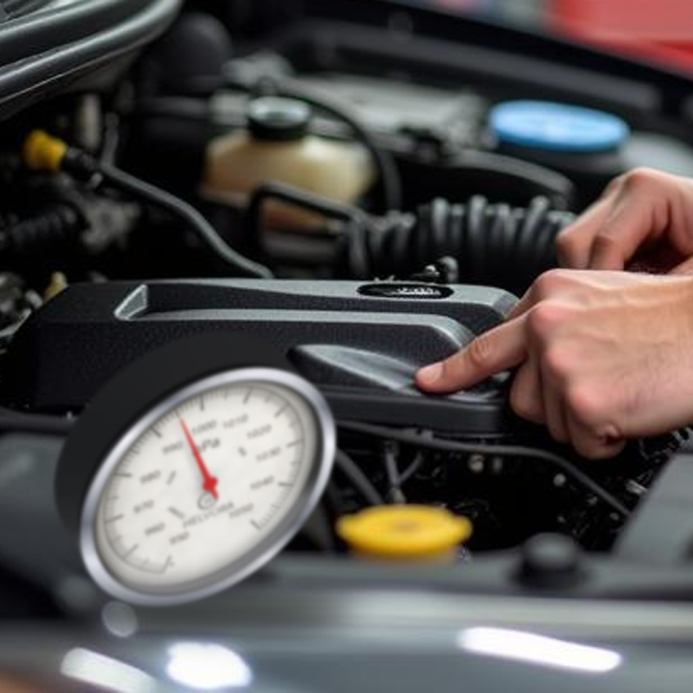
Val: 995 hPa
